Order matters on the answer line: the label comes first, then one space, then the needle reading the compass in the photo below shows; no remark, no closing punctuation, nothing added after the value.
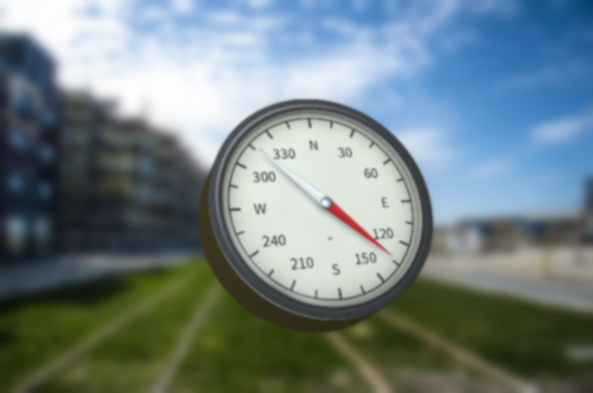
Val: 135 °
